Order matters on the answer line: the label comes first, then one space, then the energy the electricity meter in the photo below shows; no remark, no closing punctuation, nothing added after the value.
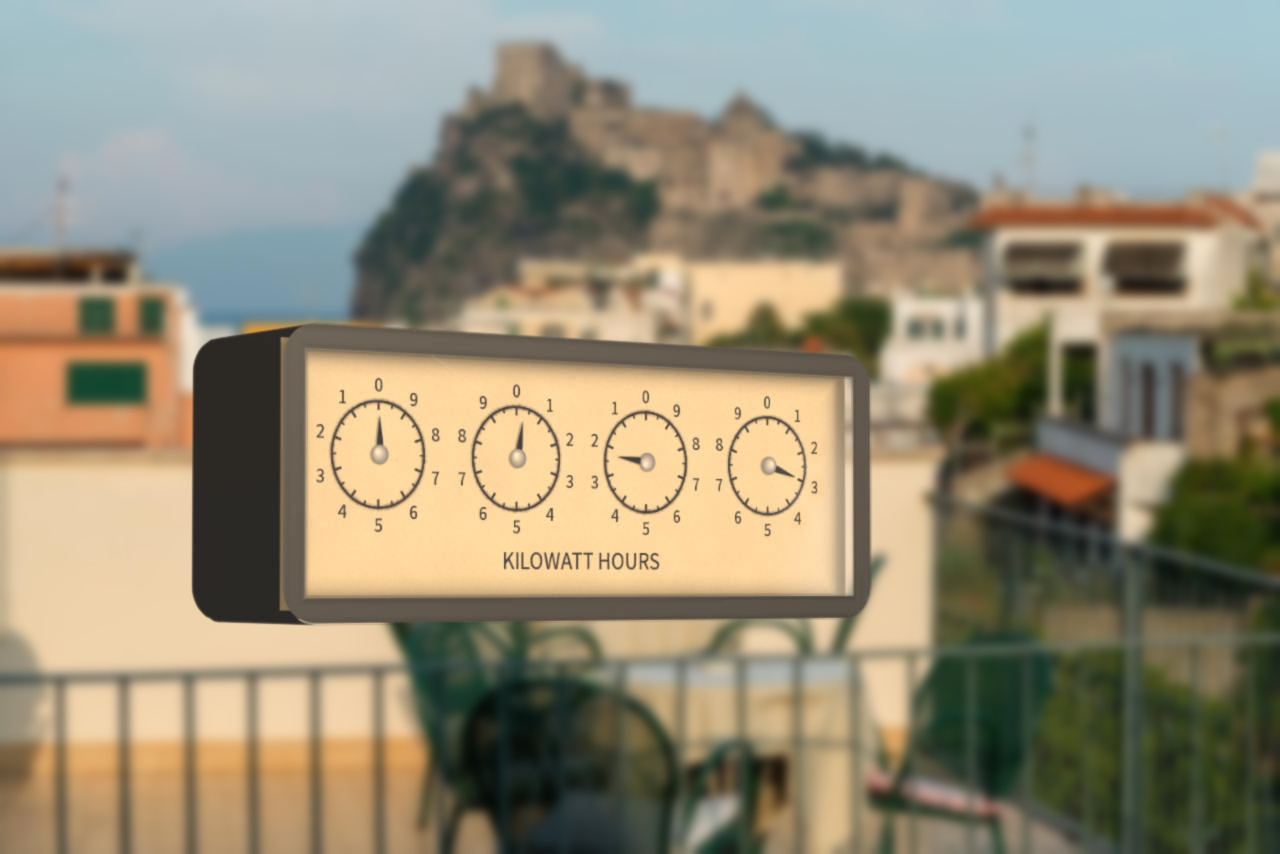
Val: 23 kWh
